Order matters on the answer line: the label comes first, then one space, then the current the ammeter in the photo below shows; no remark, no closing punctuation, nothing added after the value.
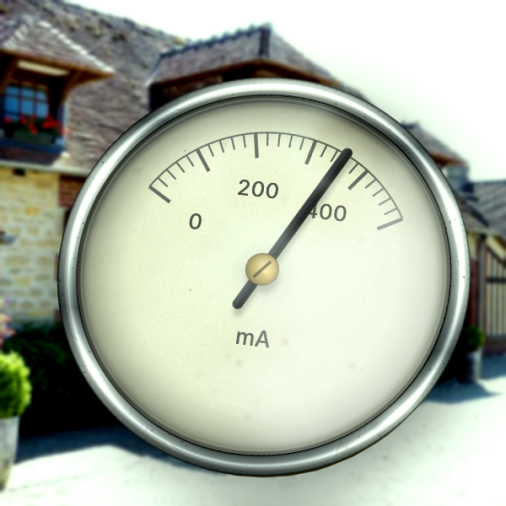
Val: 360 mA
